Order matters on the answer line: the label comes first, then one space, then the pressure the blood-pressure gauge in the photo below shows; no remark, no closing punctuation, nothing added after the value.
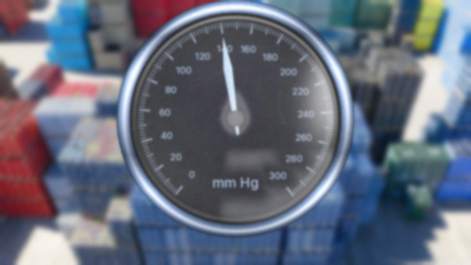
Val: 140 mmHg
